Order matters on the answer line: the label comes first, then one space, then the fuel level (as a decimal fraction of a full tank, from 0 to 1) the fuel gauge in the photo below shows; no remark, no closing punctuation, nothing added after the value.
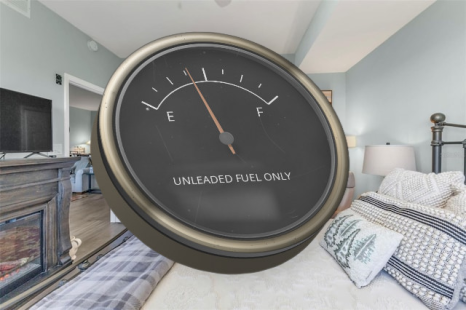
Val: 0.375
